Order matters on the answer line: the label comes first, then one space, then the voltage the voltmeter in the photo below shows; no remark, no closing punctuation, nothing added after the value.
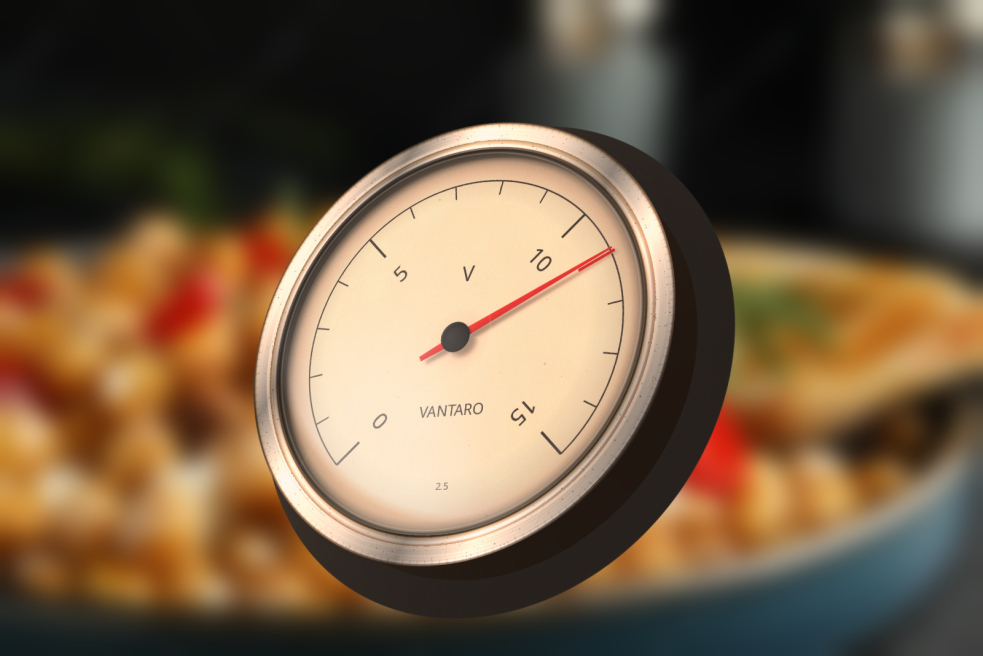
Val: 11 V
